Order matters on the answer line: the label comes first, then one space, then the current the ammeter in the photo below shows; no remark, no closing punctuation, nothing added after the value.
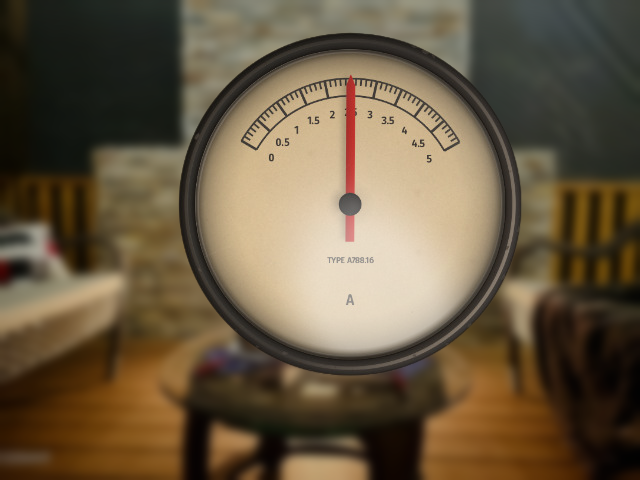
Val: 2.5 A
